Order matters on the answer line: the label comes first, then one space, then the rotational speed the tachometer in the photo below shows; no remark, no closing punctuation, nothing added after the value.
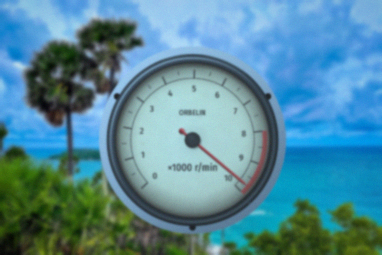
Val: 9750 rpm
